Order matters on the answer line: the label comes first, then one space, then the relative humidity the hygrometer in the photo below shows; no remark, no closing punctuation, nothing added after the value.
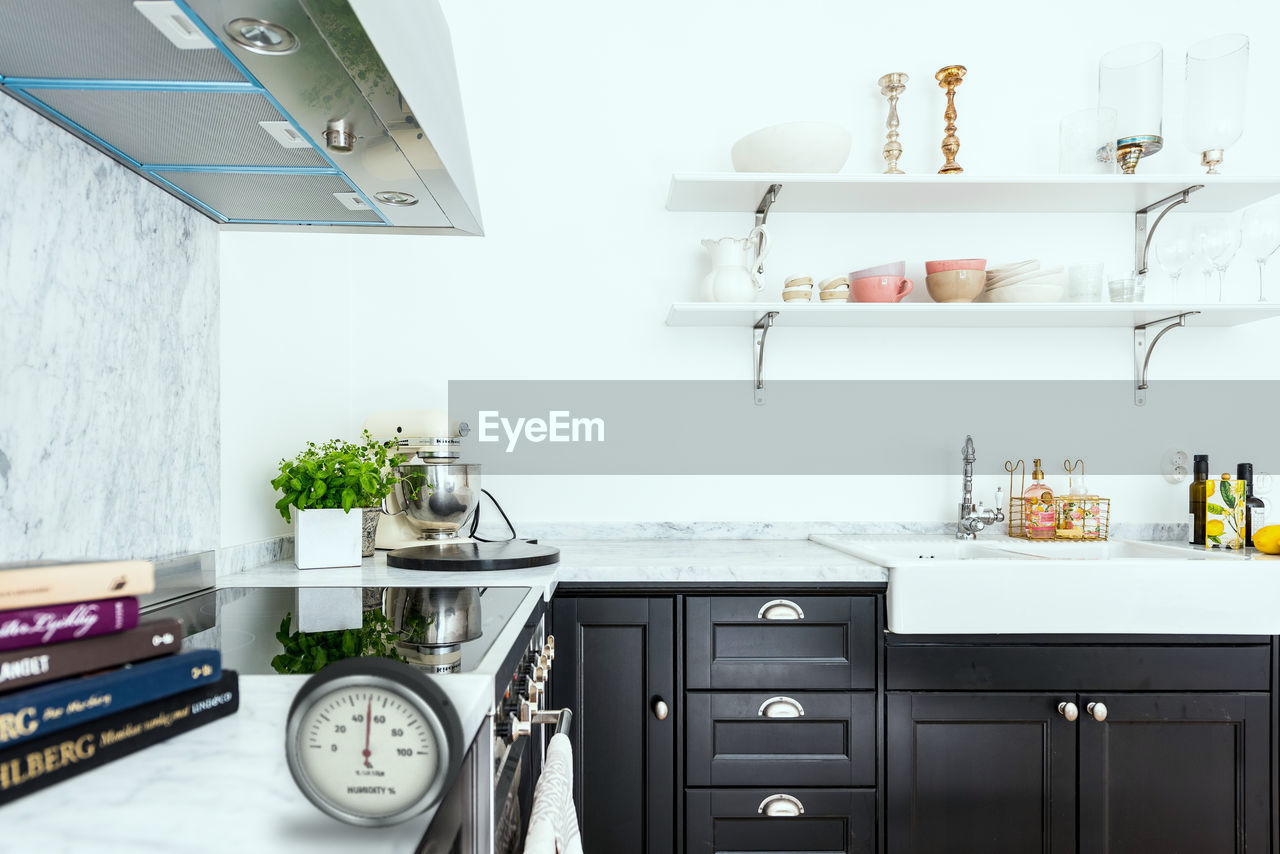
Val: 52 %
